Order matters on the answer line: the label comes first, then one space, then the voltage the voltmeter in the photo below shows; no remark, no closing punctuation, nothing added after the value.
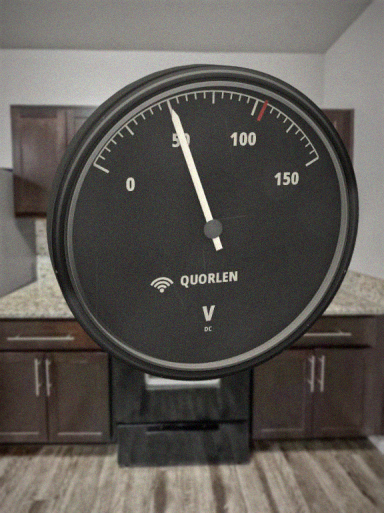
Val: 50 V
